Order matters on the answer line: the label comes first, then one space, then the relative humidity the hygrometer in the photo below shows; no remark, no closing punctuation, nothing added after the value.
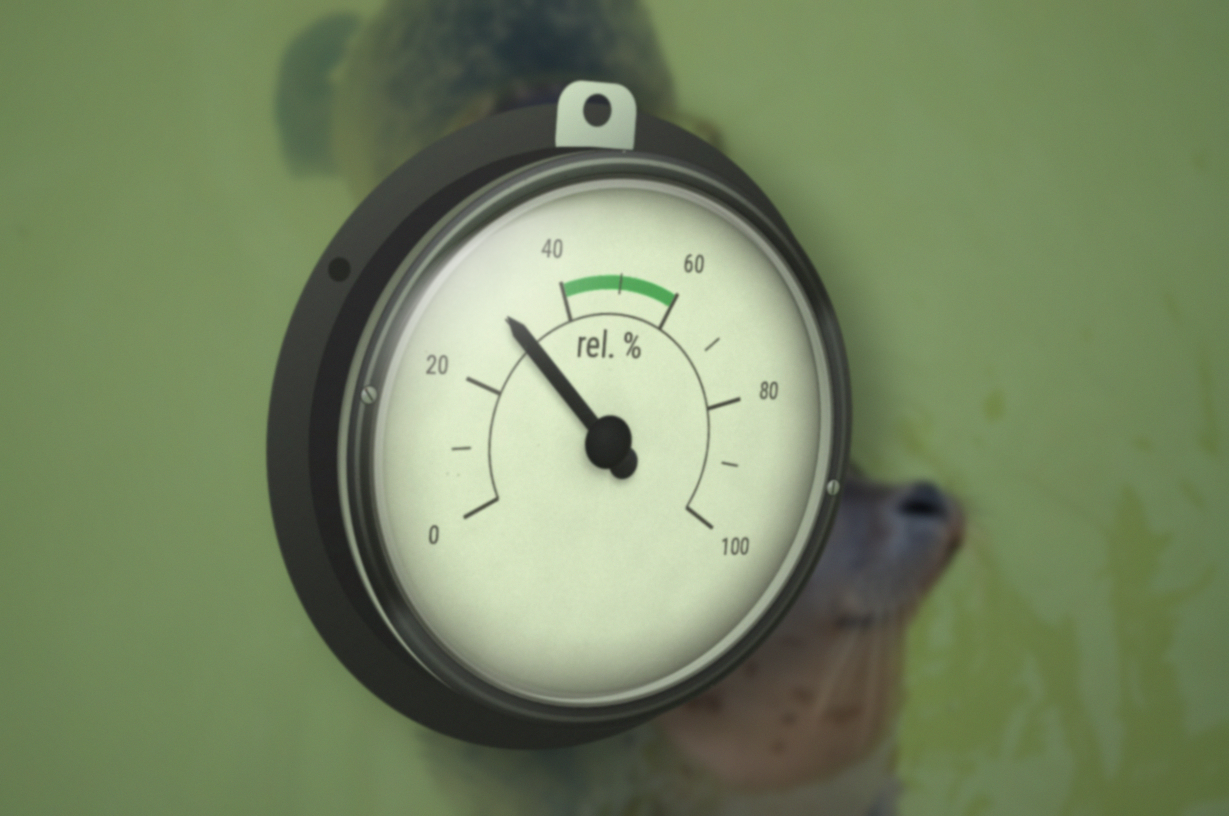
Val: 30 %
